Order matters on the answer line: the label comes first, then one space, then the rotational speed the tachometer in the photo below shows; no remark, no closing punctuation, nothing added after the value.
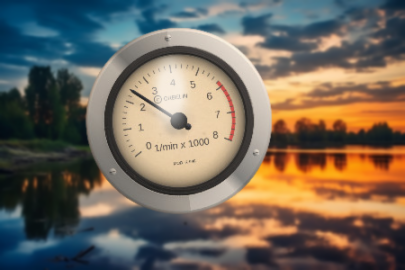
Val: 2400 rpm
